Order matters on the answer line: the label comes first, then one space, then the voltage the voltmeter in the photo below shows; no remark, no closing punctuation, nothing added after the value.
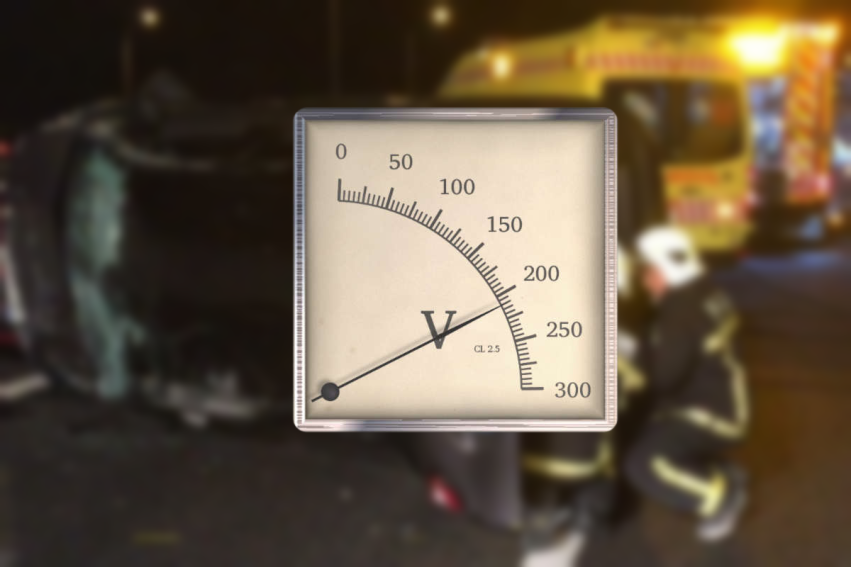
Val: 210 V
